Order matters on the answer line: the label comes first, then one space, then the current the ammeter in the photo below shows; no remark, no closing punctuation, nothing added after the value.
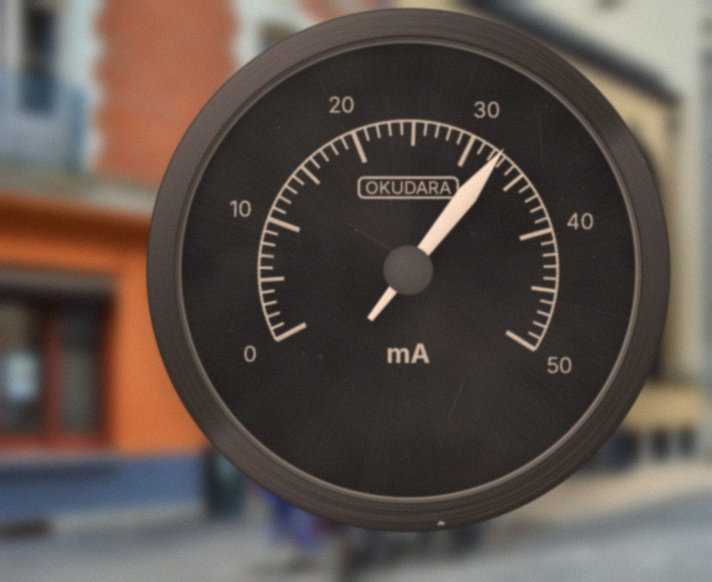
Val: 32.5 mA
